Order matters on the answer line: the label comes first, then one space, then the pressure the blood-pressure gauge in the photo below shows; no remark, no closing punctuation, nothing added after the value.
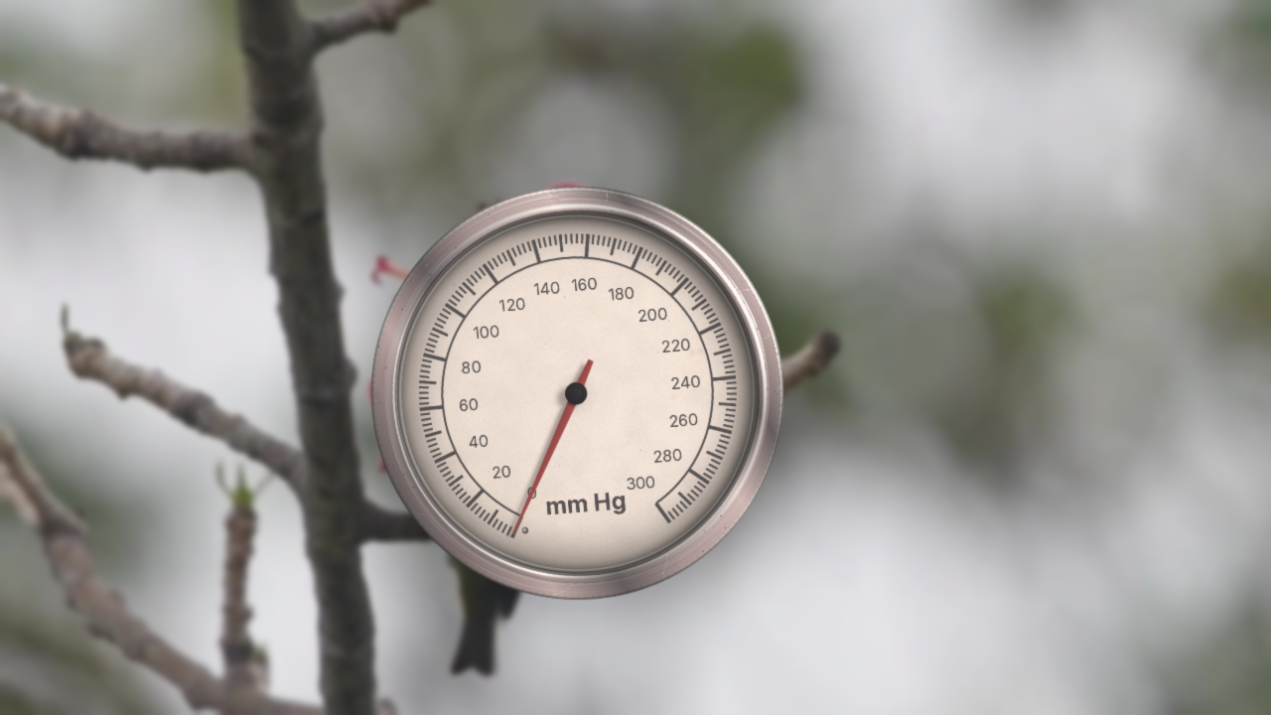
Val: 0 mmHg
